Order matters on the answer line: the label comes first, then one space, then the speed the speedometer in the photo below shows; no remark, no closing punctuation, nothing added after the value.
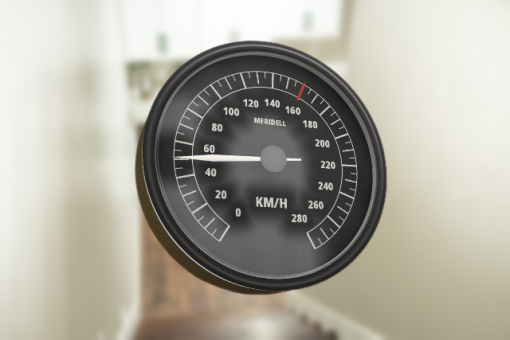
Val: 50 km/h
